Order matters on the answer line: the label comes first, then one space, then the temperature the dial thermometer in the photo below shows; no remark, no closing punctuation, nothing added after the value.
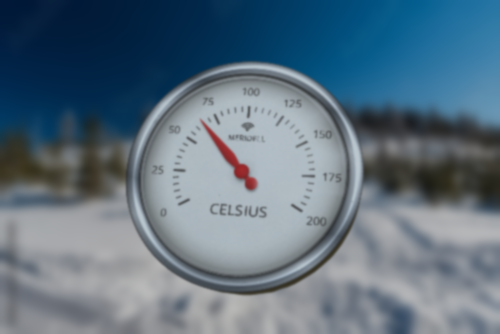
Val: 65 °C
